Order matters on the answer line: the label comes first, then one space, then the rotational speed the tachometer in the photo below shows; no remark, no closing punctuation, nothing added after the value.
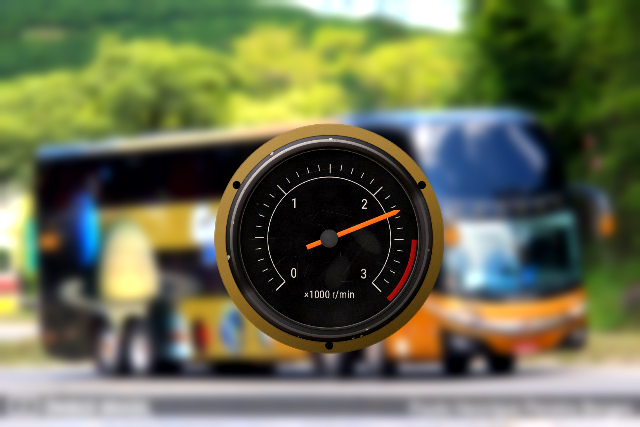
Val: 2250 rpm
